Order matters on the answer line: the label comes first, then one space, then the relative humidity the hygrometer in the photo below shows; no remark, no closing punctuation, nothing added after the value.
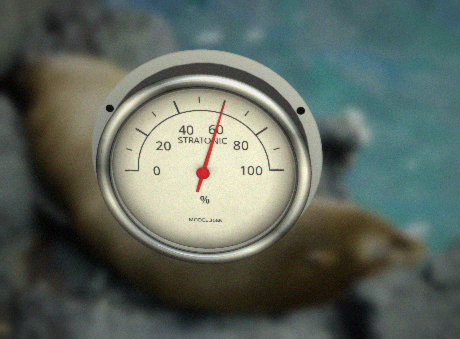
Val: 60 %
